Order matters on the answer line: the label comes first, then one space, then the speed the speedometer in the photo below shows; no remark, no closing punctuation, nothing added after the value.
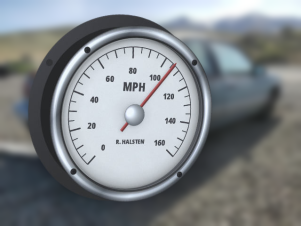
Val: 105 mph
